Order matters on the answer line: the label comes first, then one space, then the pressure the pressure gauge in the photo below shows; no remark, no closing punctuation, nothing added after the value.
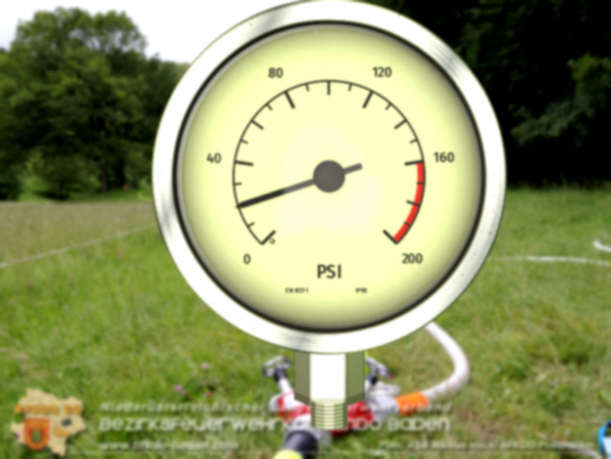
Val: 20 psi
